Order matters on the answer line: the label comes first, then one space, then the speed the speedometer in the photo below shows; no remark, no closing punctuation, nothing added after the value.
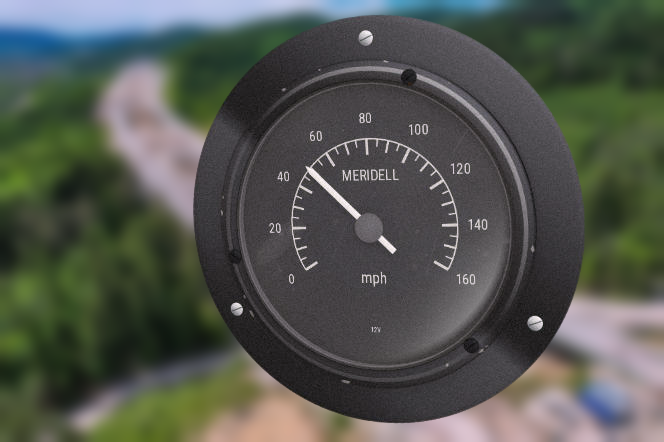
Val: 50 mph
